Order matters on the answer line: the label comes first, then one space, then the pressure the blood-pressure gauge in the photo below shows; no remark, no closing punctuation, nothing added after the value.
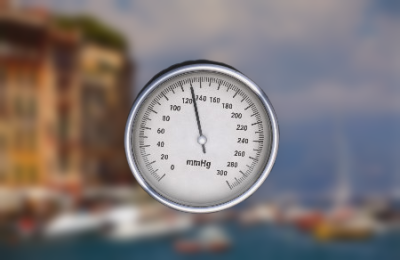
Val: 130 mmHg
